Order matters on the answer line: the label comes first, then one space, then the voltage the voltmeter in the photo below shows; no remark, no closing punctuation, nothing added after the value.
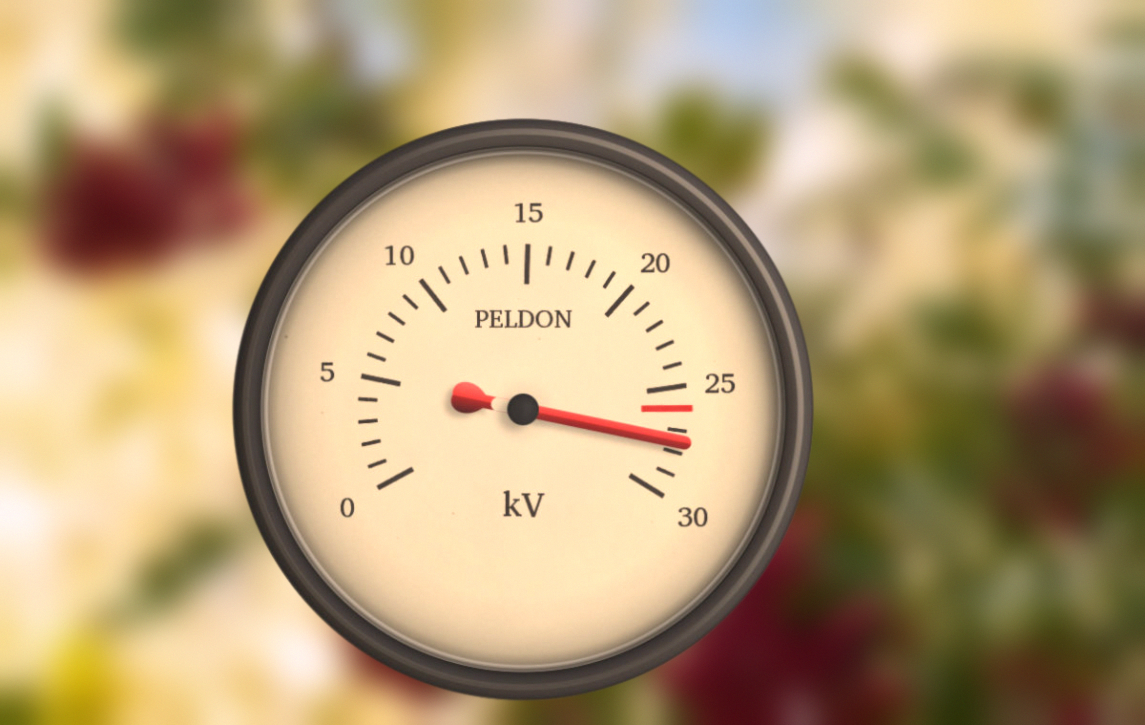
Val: 27.5 kV
